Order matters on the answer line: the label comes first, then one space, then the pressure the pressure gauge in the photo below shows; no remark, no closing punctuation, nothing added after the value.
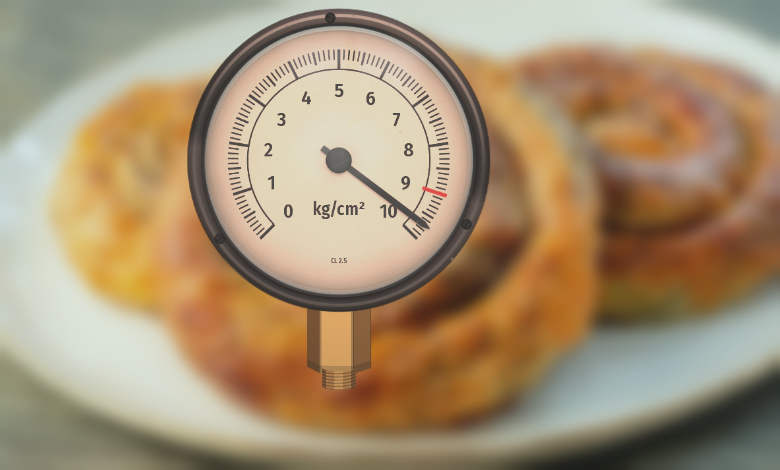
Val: 9.7 kg/cm²
